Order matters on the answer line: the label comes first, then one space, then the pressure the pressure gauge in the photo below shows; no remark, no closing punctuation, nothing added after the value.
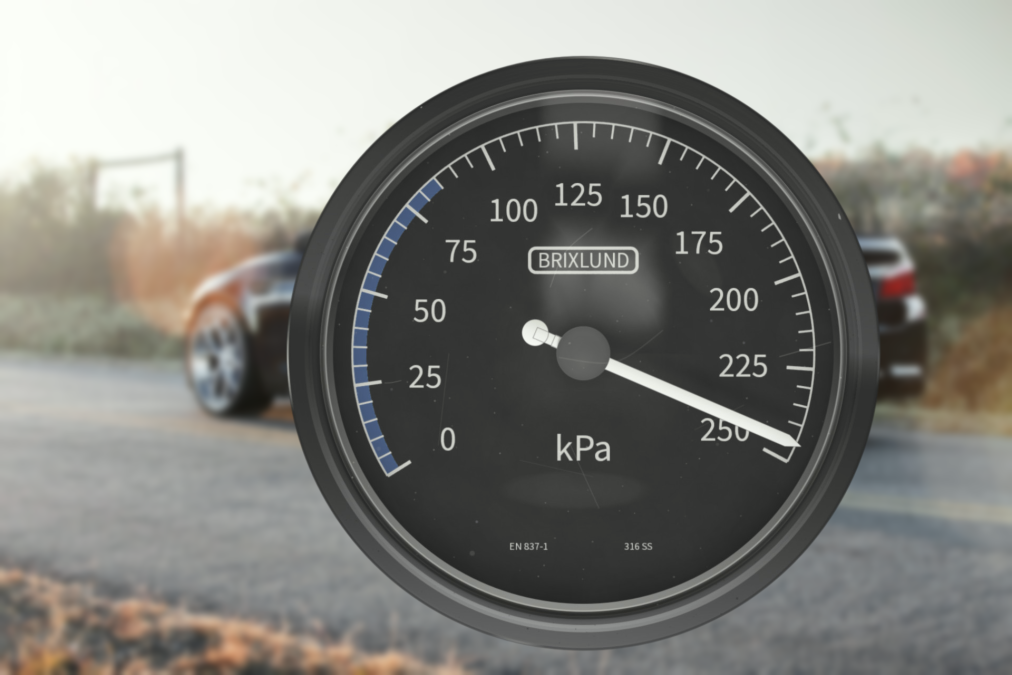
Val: 245 kPa
